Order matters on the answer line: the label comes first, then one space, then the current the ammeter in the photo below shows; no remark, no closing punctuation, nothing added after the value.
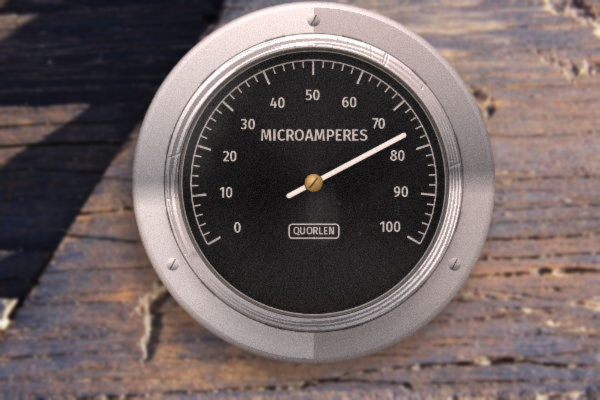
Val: 76 µA
